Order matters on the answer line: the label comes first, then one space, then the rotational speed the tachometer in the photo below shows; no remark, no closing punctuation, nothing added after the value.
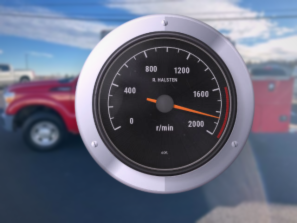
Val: 1850 rpm
